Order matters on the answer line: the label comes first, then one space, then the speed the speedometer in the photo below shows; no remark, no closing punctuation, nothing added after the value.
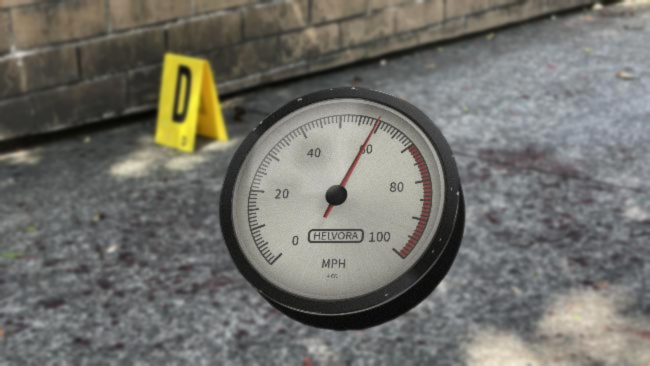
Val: 60 mph
